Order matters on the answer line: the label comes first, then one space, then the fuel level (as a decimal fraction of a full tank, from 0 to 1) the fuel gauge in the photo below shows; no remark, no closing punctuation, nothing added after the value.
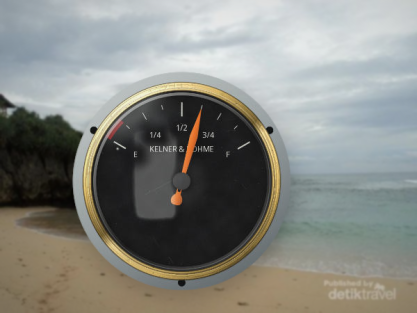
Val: 0.625
